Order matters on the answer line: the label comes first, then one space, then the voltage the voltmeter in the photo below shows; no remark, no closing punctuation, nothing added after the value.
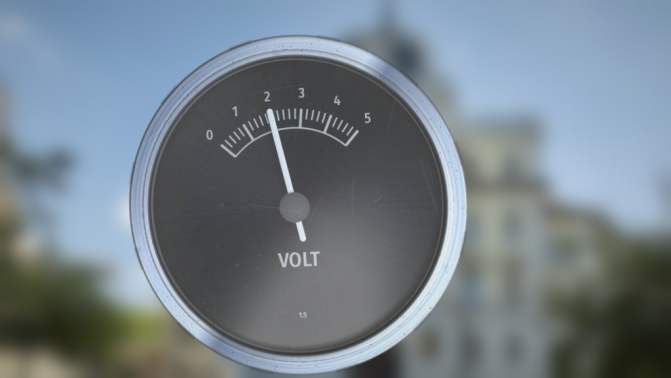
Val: 2 V
